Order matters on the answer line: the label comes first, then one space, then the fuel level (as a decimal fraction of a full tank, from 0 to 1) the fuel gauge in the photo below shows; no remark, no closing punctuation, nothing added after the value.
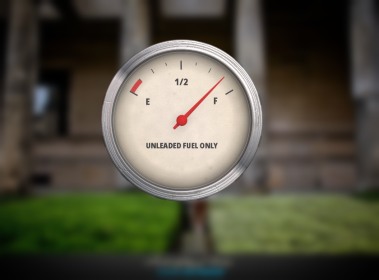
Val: 0.875
